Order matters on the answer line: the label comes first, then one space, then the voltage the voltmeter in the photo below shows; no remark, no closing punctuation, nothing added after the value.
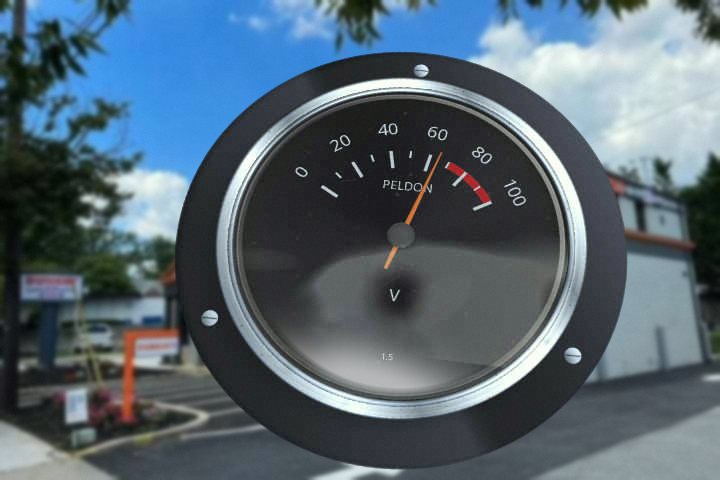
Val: 65 V
